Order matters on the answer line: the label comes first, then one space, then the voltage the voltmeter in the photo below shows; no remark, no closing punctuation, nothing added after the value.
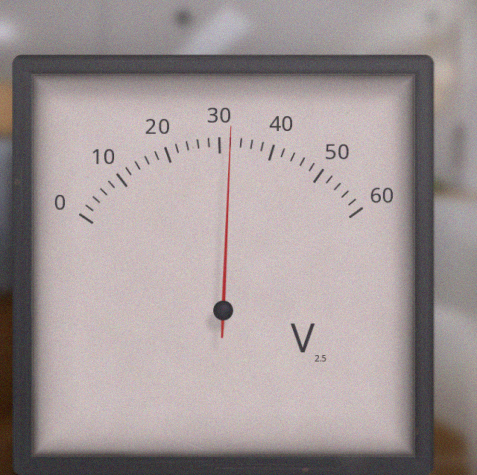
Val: 32 V
